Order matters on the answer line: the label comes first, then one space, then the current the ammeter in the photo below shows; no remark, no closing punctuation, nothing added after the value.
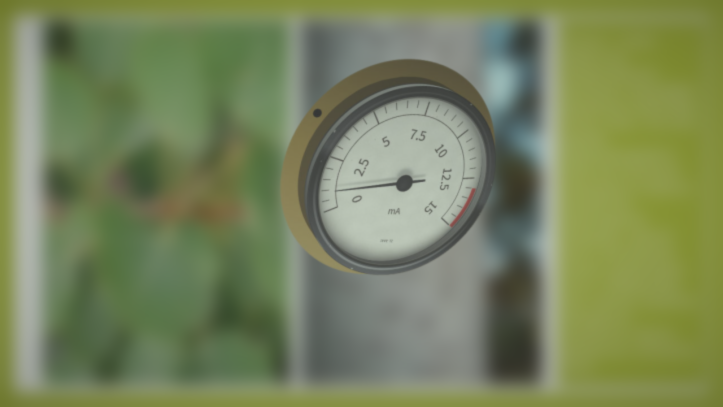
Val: 1 mA
